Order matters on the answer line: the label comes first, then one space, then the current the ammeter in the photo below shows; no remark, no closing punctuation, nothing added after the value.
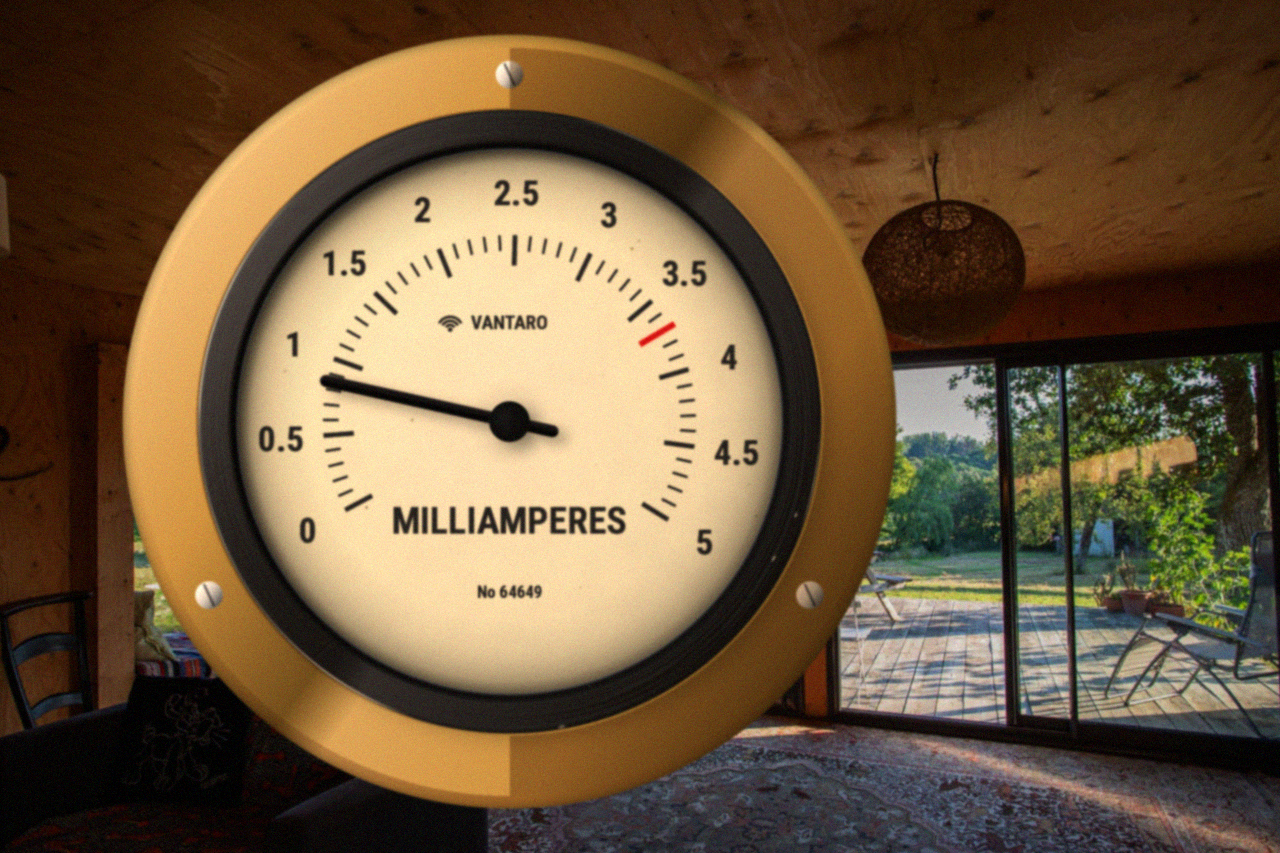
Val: 0.85 mA
